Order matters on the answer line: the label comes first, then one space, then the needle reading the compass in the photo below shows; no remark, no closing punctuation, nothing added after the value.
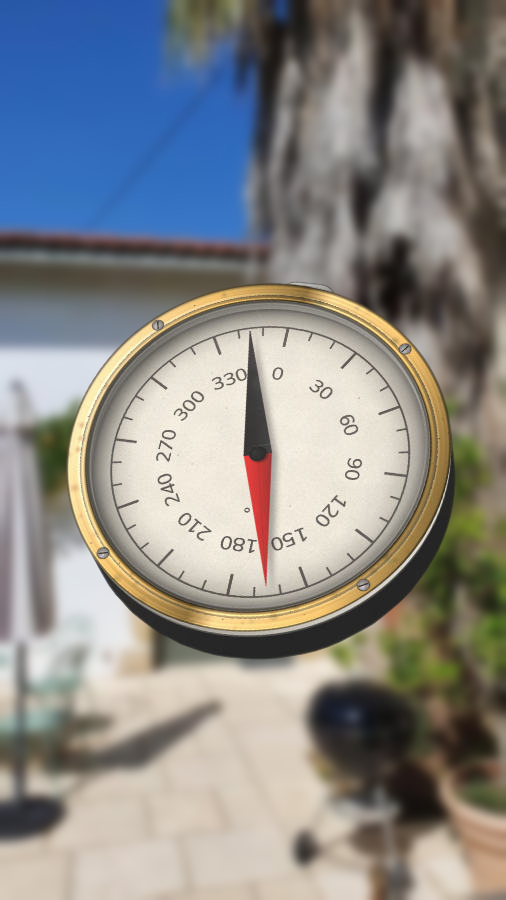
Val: 165 °
